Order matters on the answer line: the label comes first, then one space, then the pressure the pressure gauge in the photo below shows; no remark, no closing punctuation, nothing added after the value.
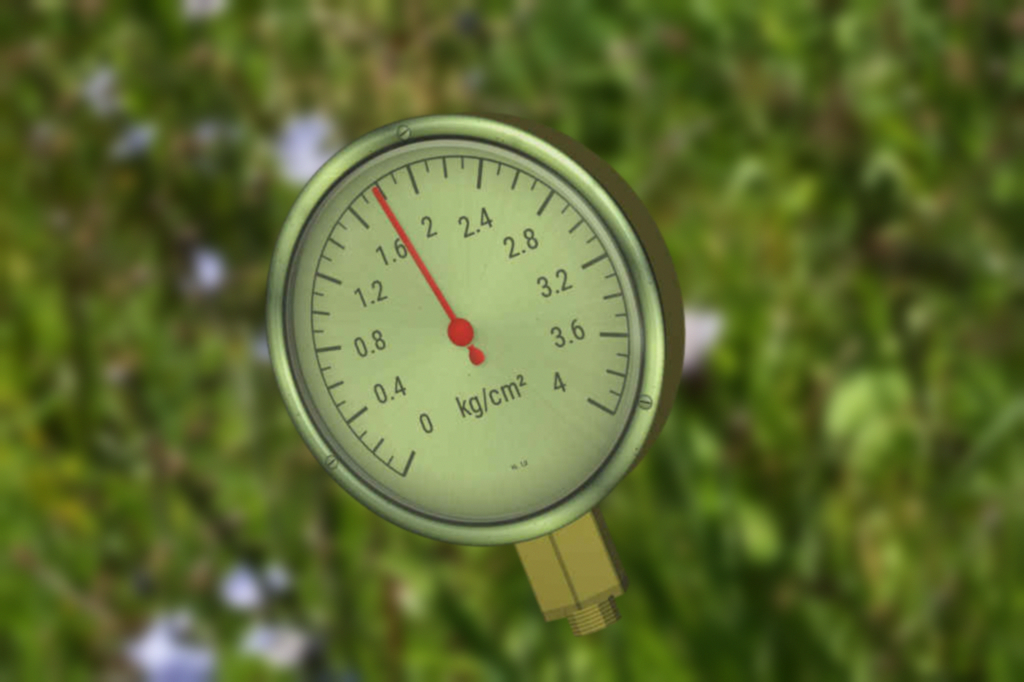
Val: 1.8 kg/cm²
